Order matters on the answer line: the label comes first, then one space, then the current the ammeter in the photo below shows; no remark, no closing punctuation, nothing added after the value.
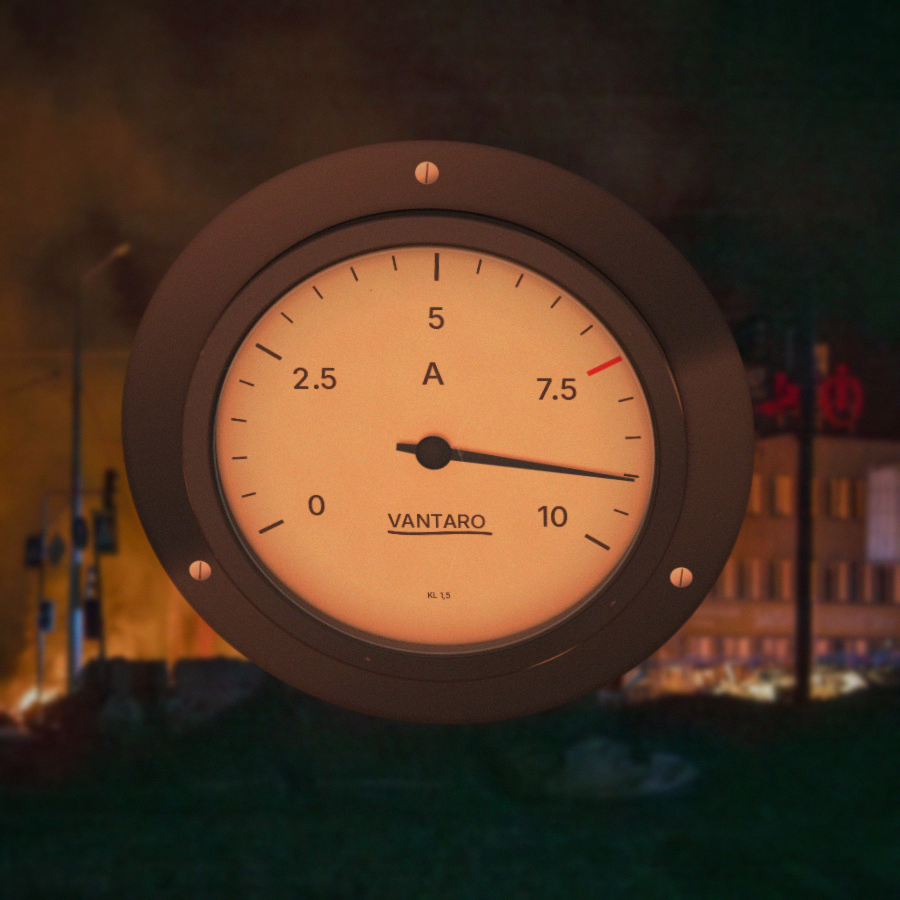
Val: 9 A
